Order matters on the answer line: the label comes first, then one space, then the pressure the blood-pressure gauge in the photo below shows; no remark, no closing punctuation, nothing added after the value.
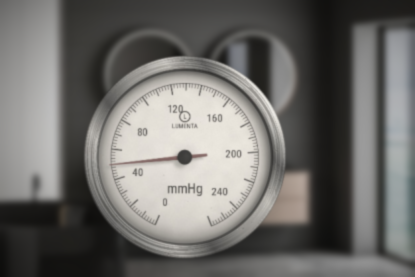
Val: 50 mmHg
